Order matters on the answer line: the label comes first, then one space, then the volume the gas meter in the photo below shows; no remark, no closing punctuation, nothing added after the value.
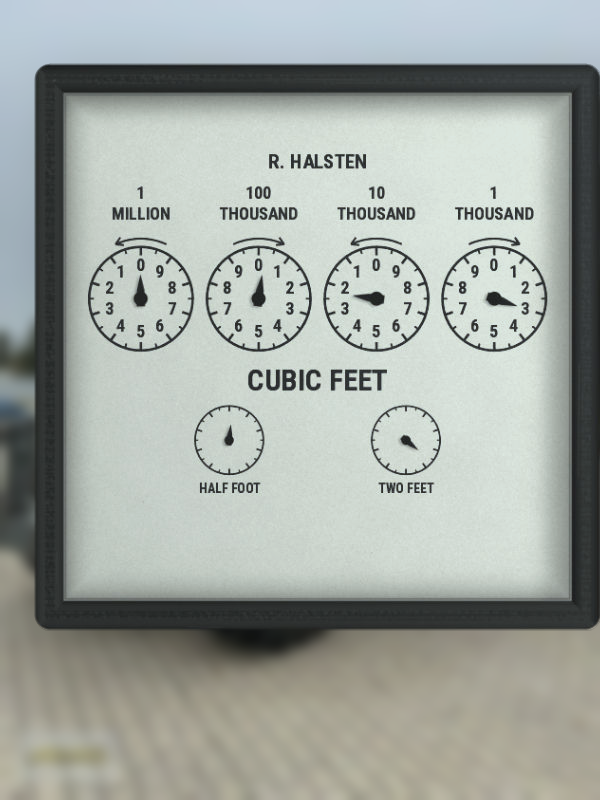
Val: 2300 ft³
